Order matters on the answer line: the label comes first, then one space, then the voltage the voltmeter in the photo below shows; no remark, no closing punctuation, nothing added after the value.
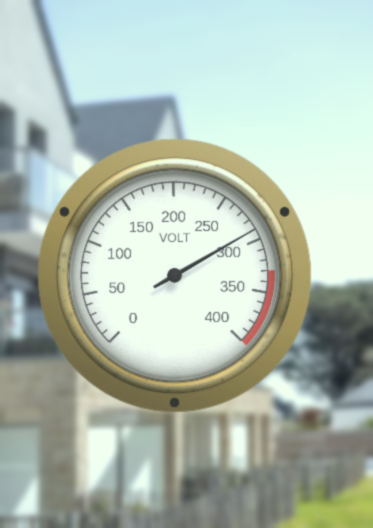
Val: 290 V
